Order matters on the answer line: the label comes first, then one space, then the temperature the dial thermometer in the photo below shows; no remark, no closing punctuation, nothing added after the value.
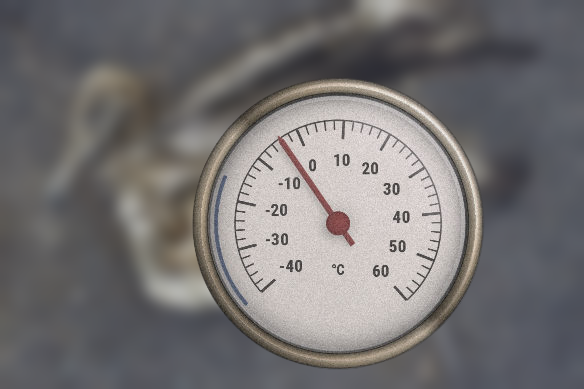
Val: -4 °C
